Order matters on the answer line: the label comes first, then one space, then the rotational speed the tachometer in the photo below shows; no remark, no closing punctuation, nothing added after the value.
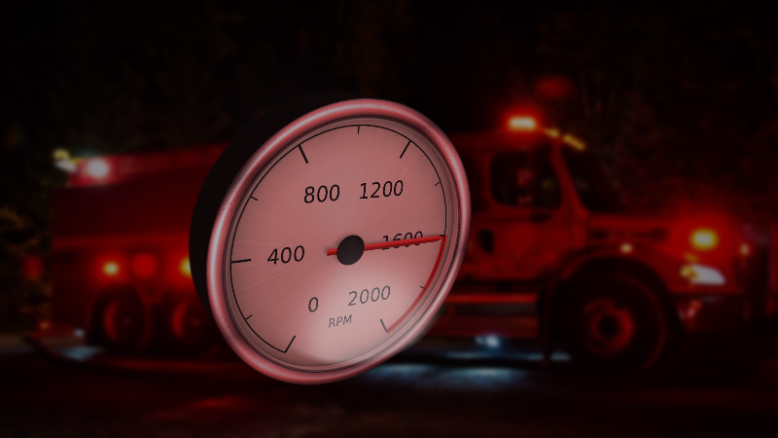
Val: 1600 rpm
